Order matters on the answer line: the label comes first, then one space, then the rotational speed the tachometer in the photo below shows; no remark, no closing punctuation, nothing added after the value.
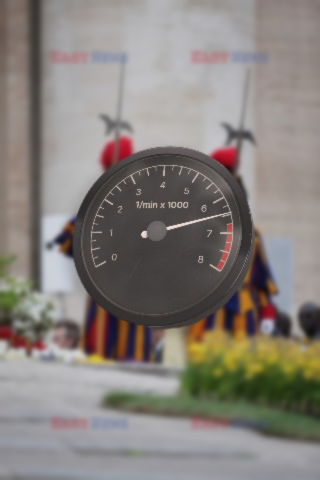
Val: 6500 rpm
